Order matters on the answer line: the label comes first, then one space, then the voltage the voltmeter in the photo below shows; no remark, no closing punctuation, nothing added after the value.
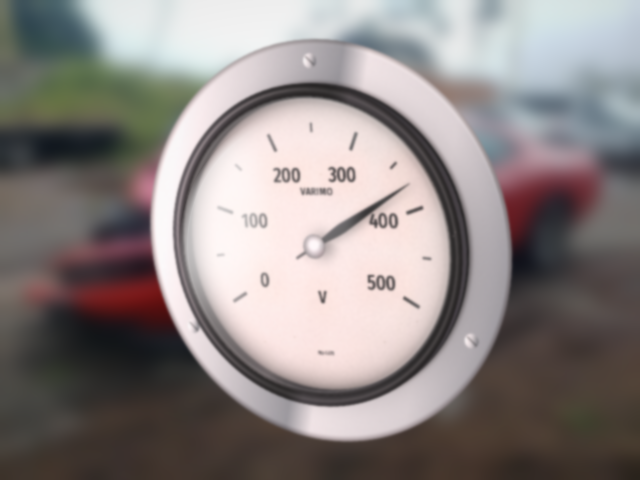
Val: 375 V
